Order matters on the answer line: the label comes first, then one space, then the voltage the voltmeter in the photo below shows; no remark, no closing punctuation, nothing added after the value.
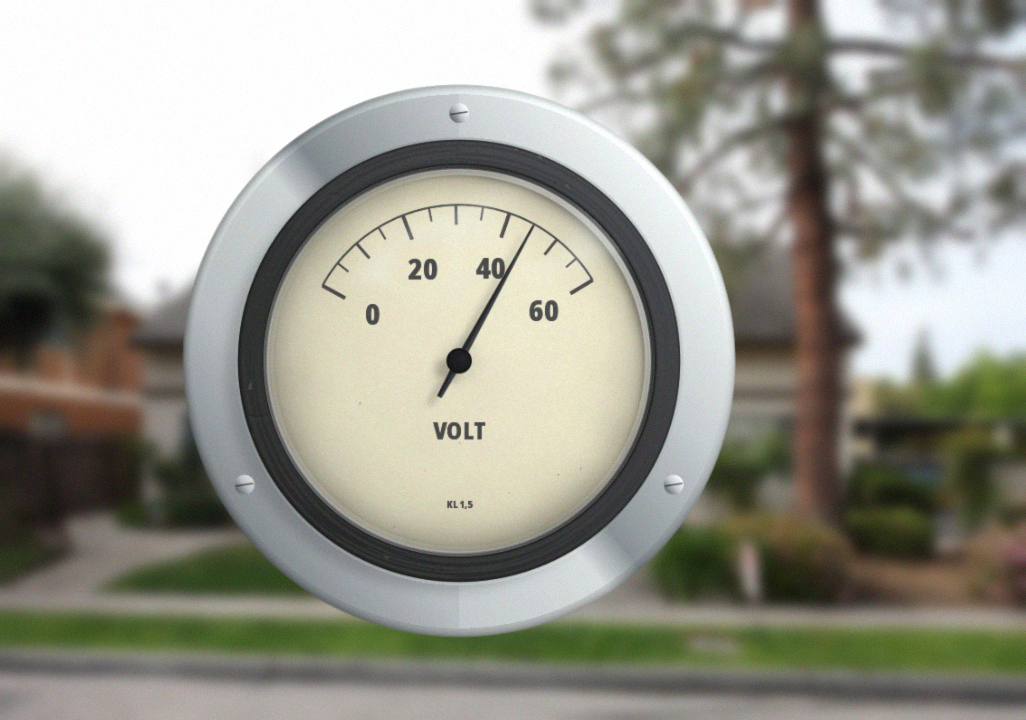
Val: 45 V
